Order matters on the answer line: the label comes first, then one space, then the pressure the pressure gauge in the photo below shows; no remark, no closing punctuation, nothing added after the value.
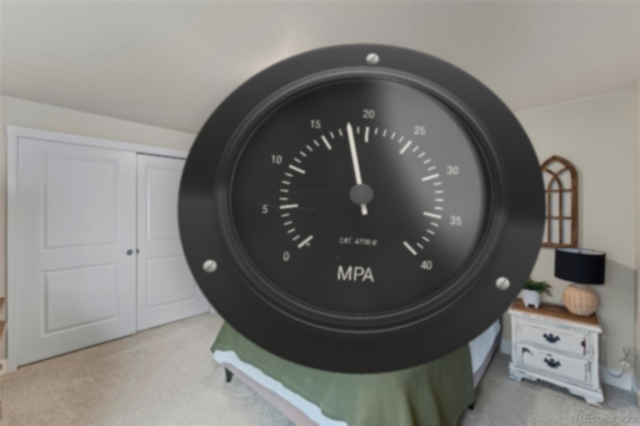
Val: 18 MPa
